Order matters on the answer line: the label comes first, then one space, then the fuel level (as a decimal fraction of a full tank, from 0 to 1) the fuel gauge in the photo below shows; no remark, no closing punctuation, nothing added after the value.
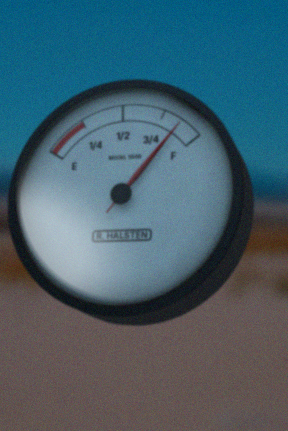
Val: 0.875
